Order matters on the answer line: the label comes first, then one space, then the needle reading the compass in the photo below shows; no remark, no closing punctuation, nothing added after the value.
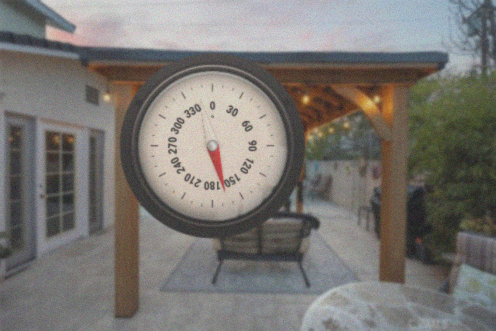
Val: 165 °
